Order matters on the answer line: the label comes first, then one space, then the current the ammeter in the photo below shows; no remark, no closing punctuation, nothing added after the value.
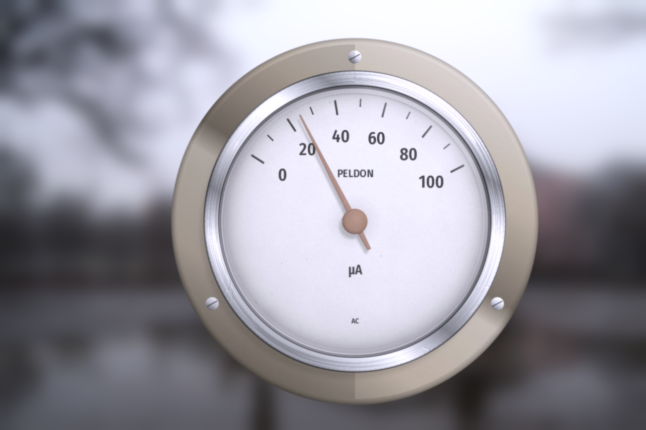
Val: 25 µA
